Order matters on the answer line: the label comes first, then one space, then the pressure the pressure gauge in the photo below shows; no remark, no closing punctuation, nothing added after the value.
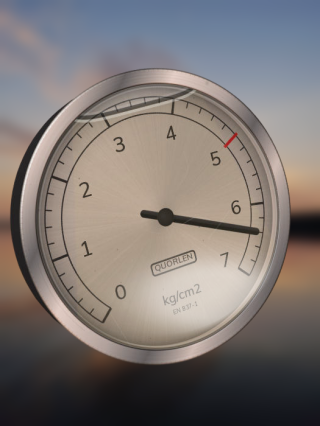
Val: 6.4 kg/cm²
